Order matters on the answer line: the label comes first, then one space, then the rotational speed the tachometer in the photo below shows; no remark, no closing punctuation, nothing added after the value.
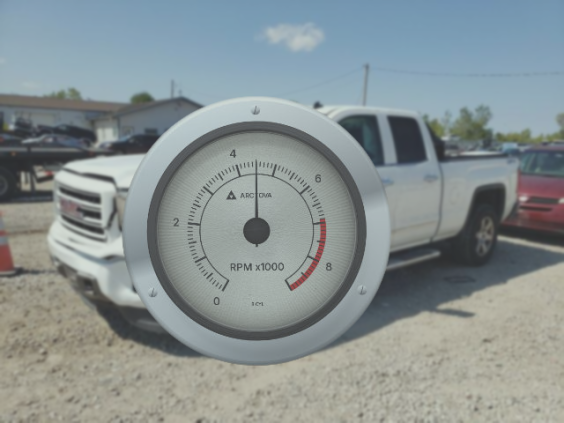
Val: 4500 rpm
